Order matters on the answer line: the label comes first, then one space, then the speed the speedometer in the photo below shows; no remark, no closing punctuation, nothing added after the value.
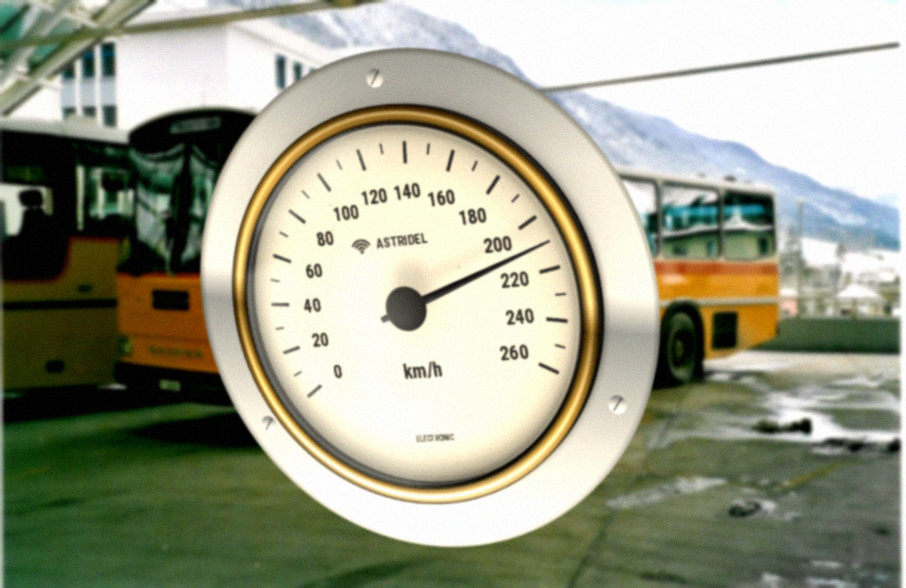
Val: 210 km/h
